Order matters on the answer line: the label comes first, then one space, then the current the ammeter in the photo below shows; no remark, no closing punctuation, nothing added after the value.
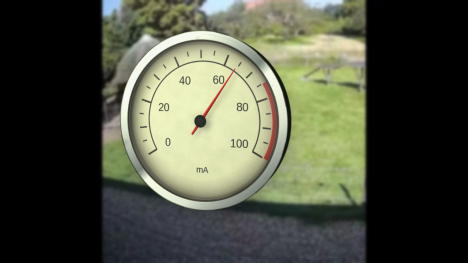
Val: 65 mA
